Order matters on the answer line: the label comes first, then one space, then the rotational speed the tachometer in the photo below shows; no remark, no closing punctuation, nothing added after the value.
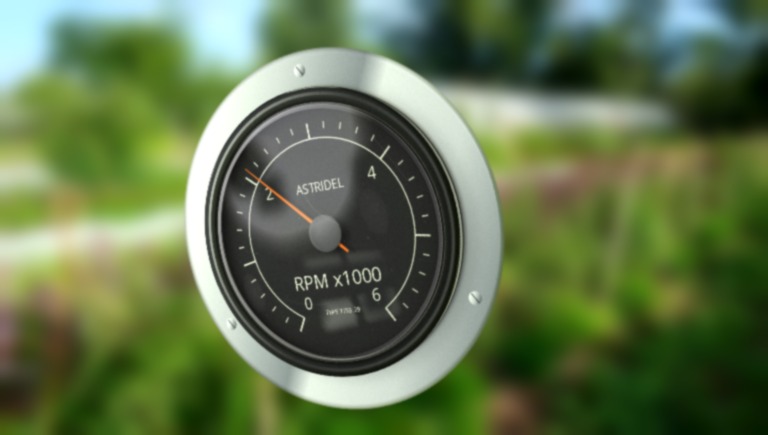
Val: 2100 rpm
